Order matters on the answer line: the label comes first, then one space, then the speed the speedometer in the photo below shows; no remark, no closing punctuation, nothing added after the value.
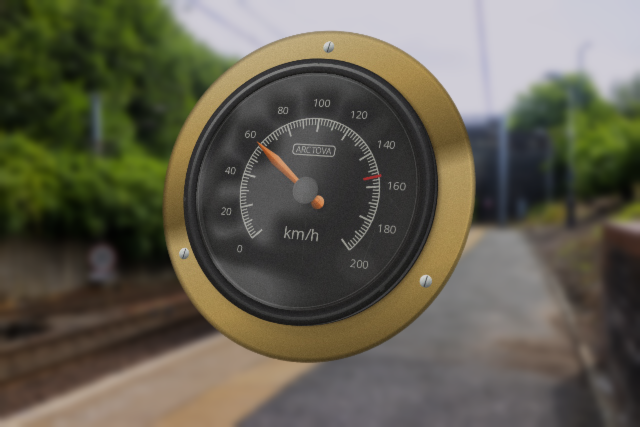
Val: 60 km/h
